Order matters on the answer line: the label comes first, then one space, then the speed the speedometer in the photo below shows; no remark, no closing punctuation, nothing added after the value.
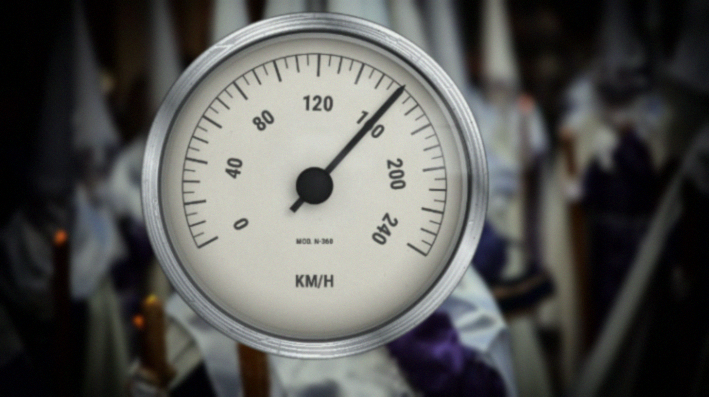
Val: 160 km/h
